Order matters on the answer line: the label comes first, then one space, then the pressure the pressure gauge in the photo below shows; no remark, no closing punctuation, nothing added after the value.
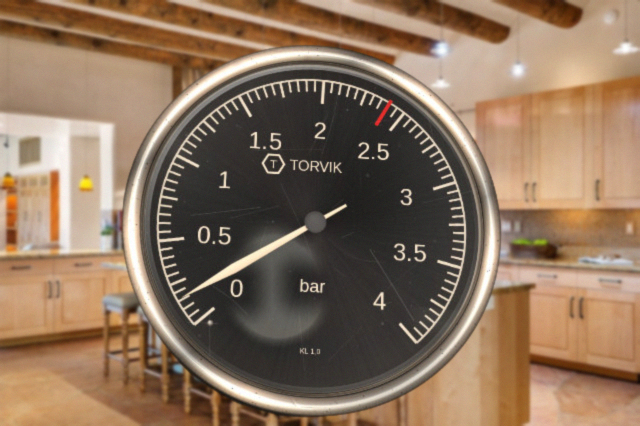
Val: 0.15 bar
